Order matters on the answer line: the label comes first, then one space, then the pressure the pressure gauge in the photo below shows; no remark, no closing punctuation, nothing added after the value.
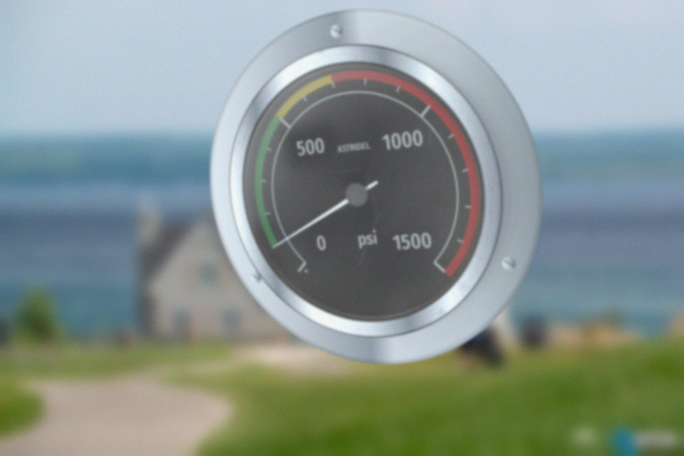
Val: 100 psi
